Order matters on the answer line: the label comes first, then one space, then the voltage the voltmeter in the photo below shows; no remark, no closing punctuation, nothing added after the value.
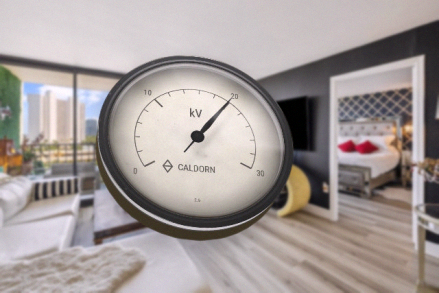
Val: 20 kV
